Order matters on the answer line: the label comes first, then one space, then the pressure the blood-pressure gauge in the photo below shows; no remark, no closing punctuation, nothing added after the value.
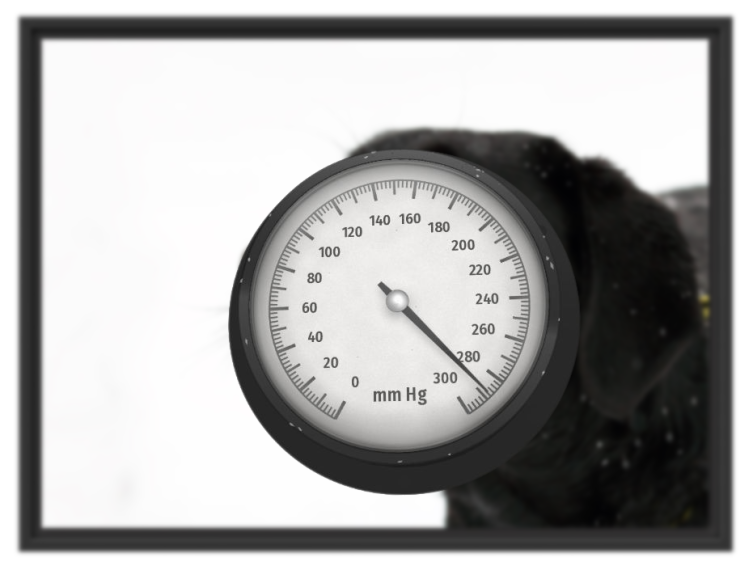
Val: 288 mmHg
